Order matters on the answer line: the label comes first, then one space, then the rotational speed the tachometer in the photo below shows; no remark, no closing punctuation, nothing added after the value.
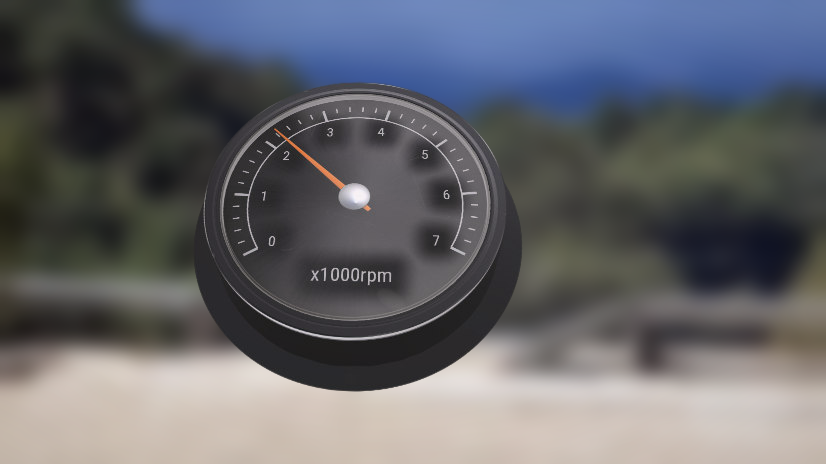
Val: 2200 rpm
